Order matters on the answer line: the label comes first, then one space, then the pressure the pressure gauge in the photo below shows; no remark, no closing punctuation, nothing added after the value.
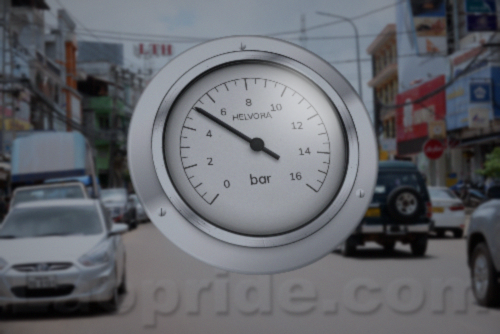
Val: 5 bar
